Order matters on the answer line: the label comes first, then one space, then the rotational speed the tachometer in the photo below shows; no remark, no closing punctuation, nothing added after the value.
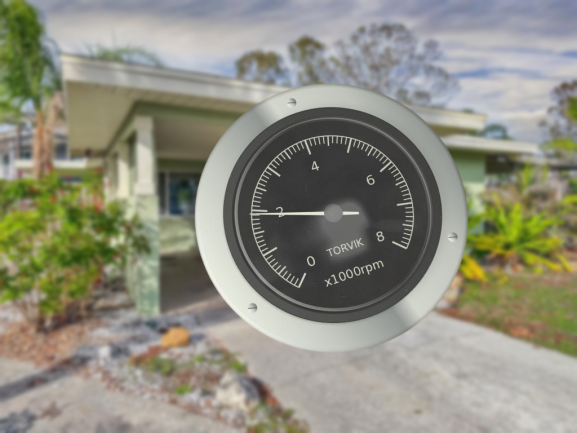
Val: 1900 rpm
